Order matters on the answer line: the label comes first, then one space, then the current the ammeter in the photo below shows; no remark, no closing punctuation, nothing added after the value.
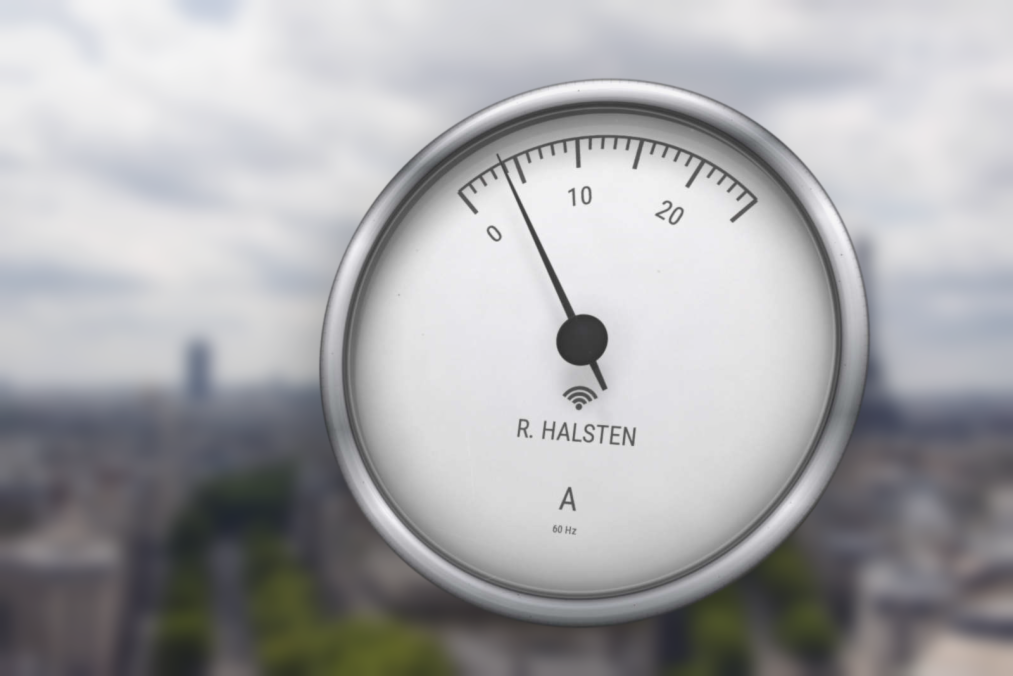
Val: 4 A
